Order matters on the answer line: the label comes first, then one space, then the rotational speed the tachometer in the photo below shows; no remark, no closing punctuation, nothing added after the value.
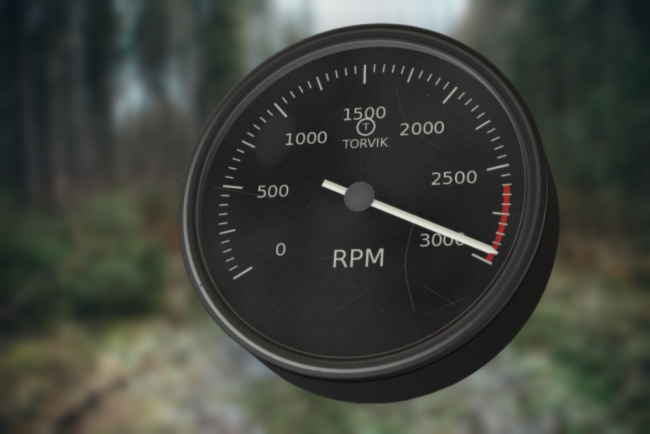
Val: 2950 rpm
